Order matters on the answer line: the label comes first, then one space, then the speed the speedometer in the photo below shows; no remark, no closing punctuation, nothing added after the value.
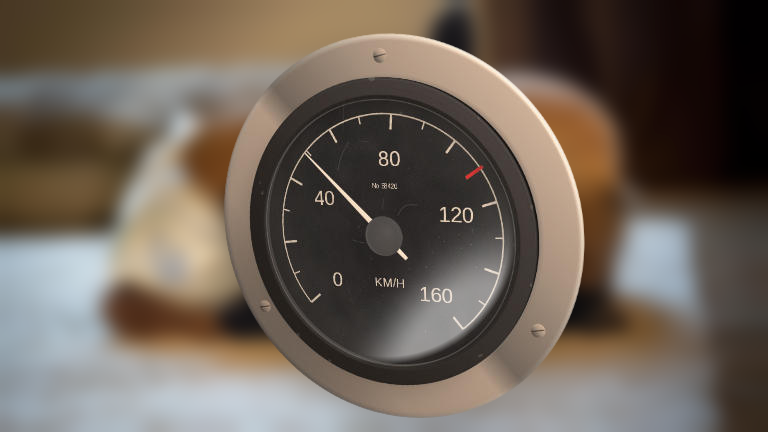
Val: 50 km/h
